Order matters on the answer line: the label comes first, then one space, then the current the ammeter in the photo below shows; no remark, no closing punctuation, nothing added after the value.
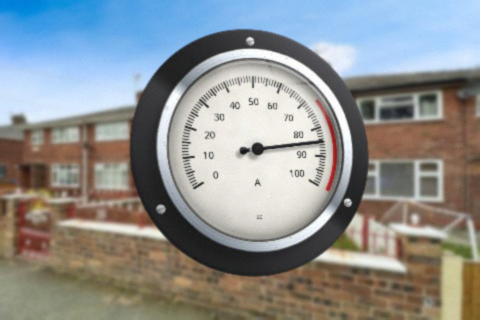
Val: 85 A
